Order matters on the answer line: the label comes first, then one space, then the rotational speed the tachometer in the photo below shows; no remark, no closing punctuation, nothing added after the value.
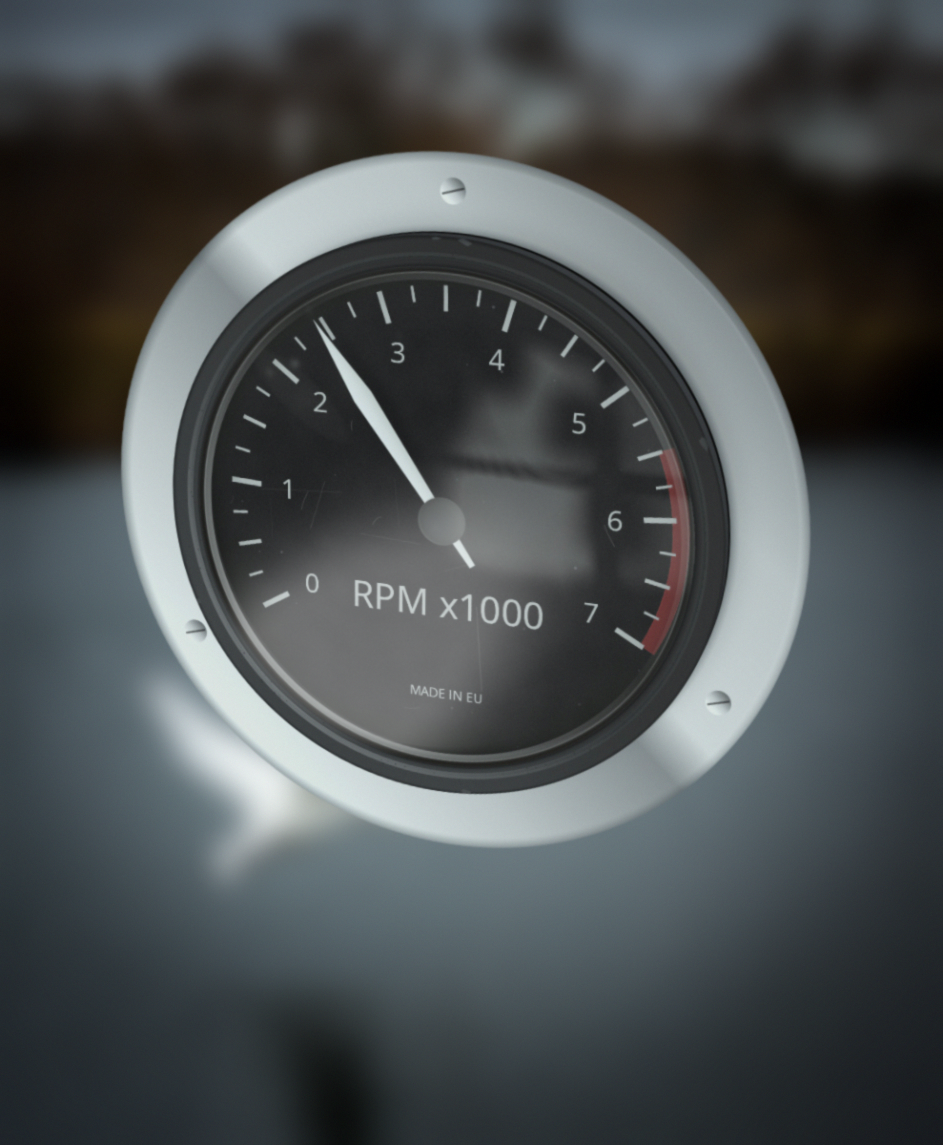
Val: 2500 rpm
